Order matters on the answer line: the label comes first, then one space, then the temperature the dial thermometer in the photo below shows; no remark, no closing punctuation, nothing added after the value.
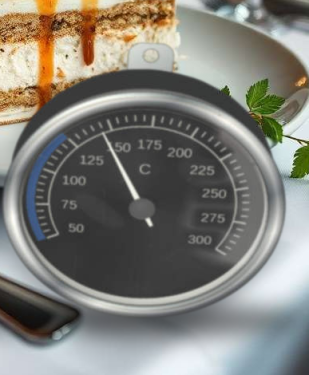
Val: 145 °C
